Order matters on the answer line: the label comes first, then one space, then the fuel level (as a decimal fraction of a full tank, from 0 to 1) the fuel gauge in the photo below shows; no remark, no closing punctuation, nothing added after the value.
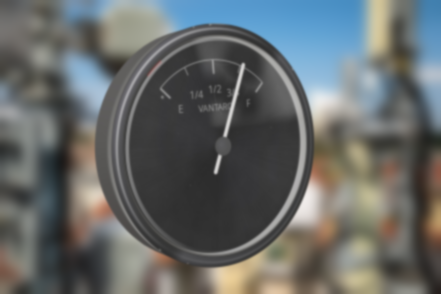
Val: 0.75
